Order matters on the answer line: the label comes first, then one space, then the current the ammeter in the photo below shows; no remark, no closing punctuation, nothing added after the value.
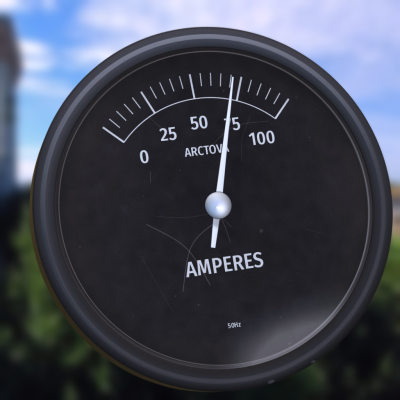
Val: 70 A
